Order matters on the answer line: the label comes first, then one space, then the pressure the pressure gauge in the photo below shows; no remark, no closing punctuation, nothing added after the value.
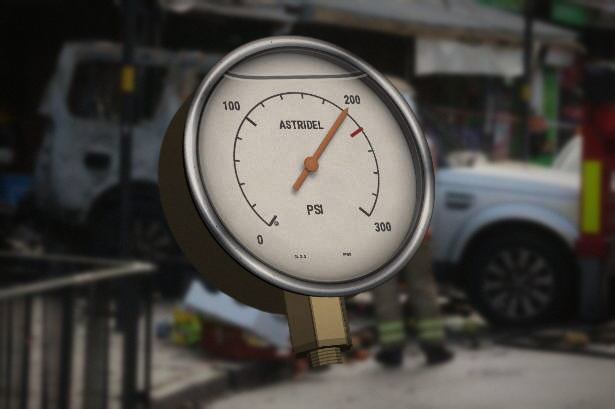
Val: 200 psi
